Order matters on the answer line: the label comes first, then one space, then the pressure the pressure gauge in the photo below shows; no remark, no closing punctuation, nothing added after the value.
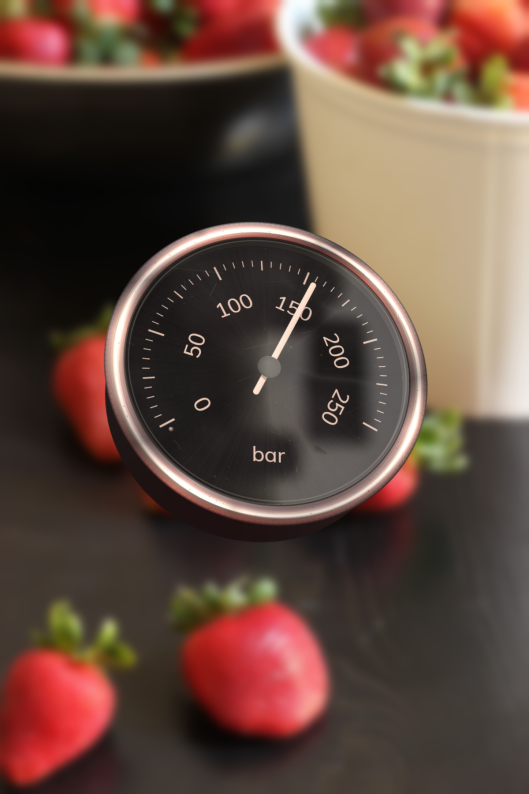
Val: 155 bar
